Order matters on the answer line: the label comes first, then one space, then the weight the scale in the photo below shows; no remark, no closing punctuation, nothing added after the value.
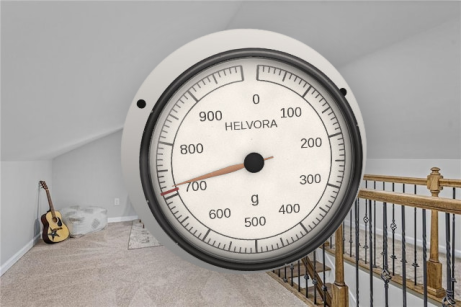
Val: 720 g
